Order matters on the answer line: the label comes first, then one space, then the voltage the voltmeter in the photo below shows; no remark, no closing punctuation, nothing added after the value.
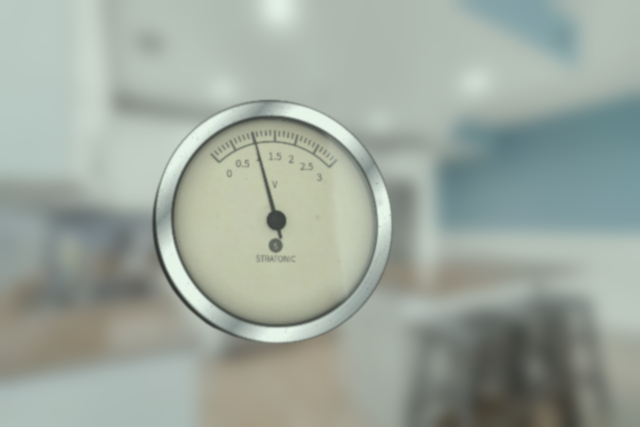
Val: 1 V
